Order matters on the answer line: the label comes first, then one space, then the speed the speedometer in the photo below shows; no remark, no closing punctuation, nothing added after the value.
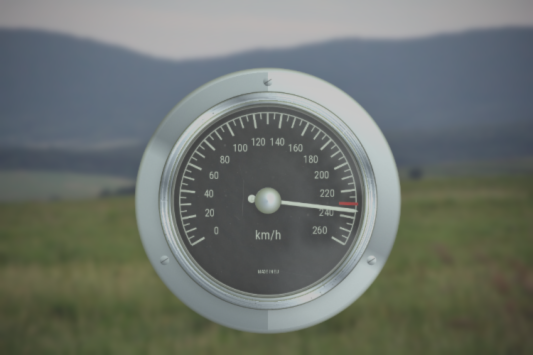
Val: 235 km/h
